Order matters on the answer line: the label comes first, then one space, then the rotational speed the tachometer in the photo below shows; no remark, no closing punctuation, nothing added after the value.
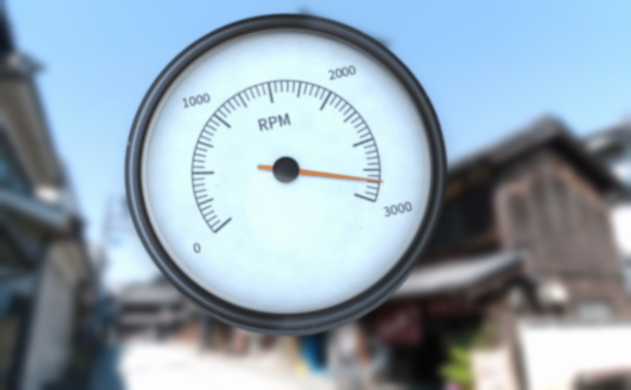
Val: 2850 rpm
